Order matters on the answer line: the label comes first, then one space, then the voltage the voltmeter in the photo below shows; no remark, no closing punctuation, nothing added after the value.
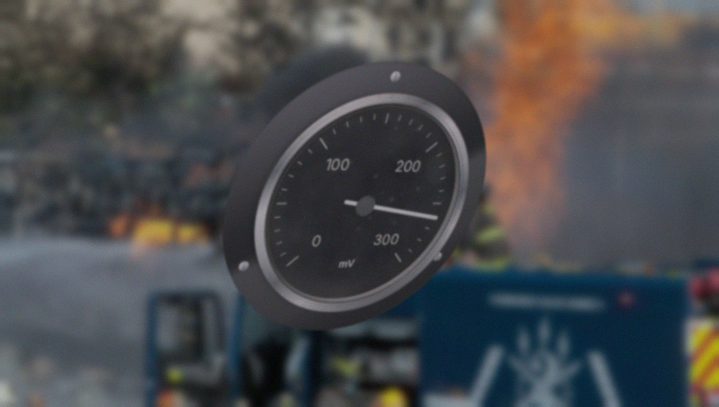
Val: 260 mV
